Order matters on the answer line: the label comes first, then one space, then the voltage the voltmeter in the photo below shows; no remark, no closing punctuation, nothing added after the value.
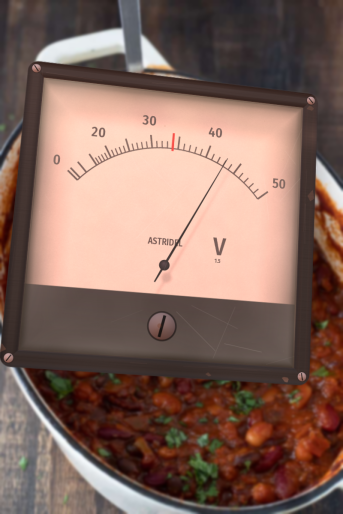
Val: 43 V
